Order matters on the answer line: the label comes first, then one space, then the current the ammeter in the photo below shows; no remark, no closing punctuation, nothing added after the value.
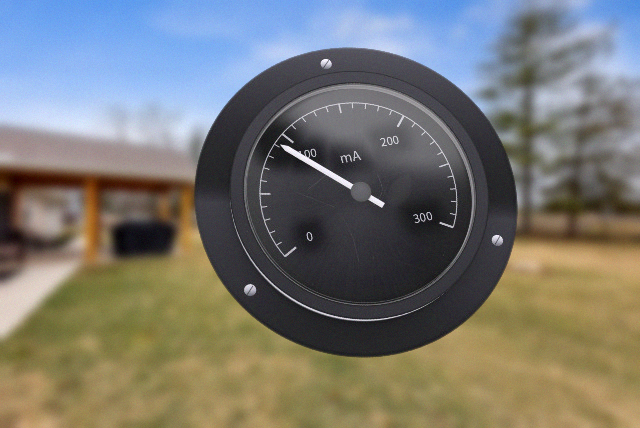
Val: 90 mA
